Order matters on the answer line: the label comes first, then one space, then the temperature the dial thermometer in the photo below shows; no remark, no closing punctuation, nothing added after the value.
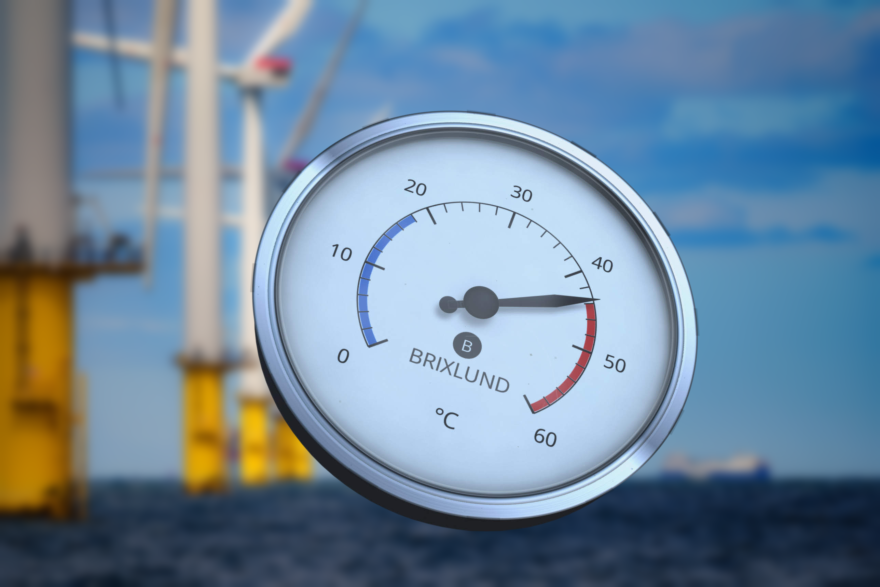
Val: 44 °C
